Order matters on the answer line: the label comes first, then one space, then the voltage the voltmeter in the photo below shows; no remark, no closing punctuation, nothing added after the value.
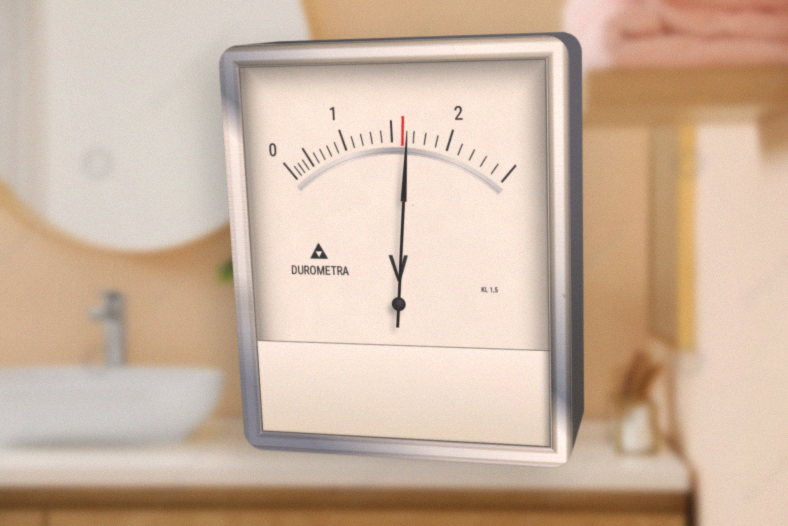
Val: 1.65 V
